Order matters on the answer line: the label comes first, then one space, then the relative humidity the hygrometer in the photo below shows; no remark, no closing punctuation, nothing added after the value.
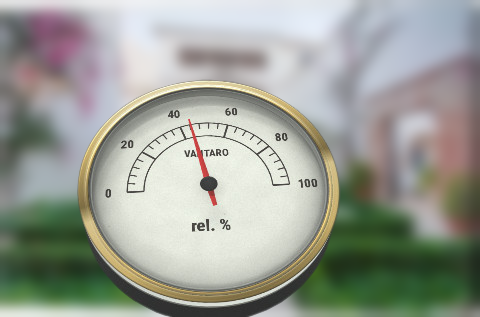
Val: 44 %
